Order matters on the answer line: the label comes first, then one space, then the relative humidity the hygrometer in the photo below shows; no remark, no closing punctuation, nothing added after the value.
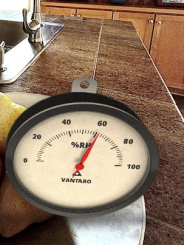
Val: 60 %
